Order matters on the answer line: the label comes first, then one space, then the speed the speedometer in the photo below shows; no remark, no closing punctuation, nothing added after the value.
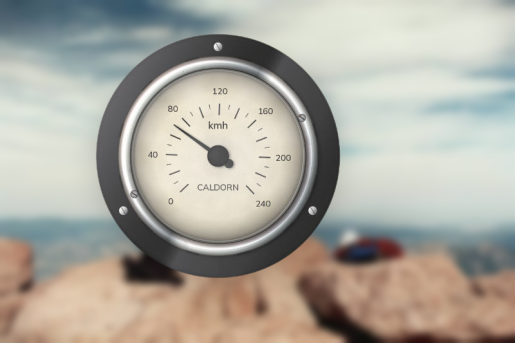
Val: 70 km/h
